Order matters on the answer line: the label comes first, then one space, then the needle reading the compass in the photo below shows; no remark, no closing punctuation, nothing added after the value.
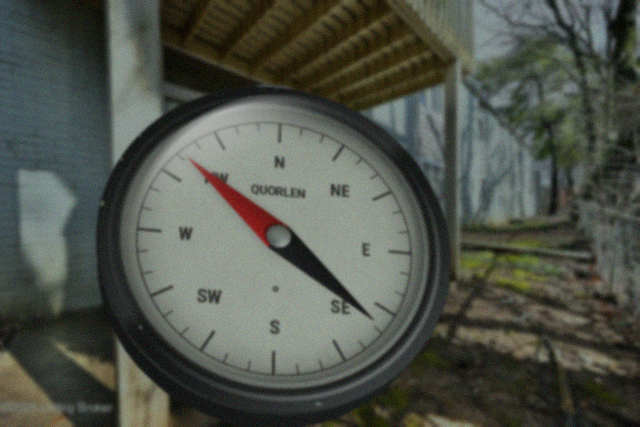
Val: 310 °
